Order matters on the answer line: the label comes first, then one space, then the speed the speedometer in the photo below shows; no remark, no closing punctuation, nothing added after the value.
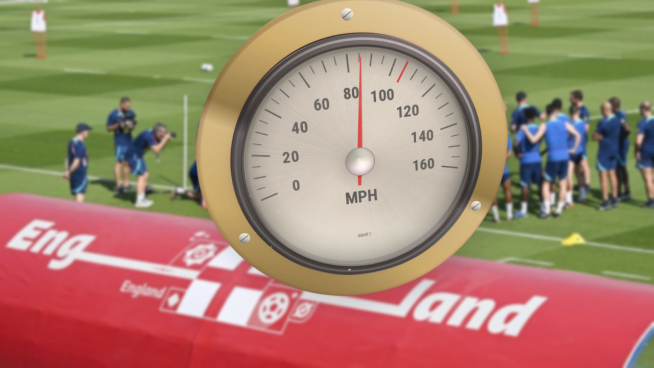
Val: 85 mph
